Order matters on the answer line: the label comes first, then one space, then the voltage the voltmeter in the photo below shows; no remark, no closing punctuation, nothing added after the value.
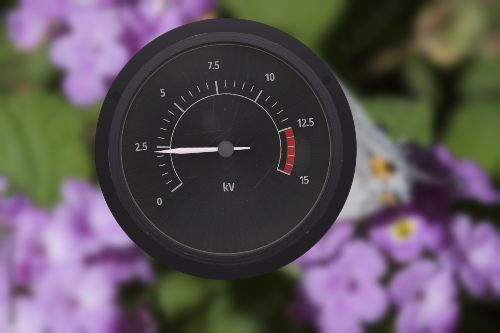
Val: 2.25 kV
